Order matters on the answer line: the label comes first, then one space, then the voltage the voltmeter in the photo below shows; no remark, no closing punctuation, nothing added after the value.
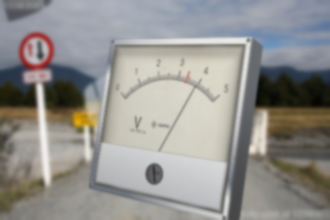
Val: 4 V
